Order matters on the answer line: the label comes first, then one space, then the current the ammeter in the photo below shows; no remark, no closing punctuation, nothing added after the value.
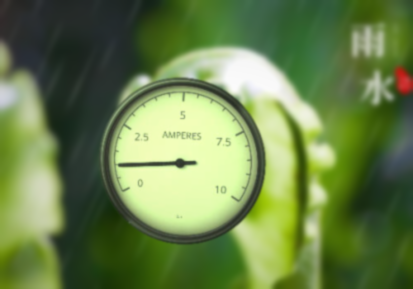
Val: 1 A
